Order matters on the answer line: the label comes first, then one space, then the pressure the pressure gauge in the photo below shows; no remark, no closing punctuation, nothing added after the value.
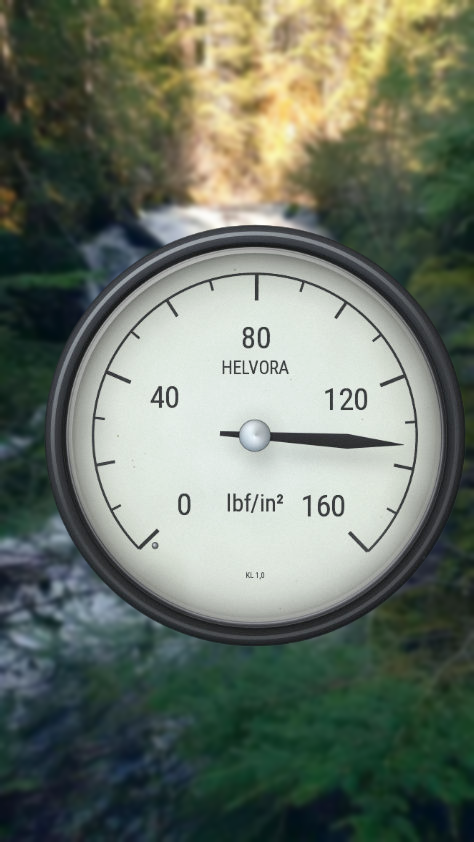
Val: 135 psi
